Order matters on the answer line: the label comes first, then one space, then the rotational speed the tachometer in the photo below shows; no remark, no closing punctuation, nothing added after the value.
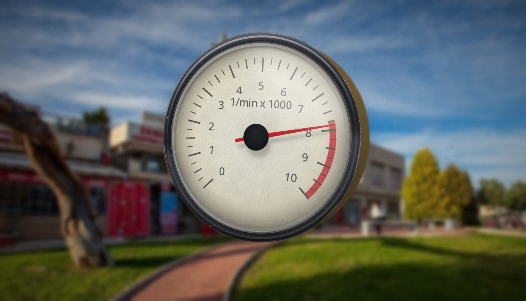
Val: 7875 rpm
